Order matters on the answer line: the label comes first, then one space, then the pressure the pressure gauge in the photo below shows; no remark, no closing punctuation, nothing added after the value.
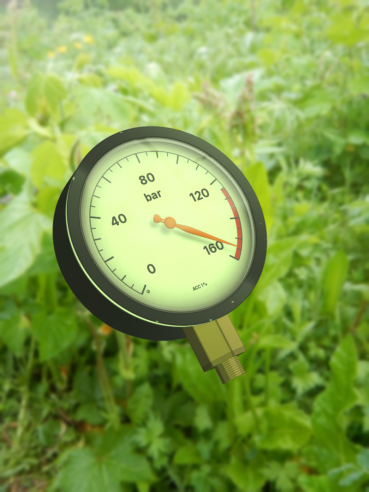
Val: 155 bar
